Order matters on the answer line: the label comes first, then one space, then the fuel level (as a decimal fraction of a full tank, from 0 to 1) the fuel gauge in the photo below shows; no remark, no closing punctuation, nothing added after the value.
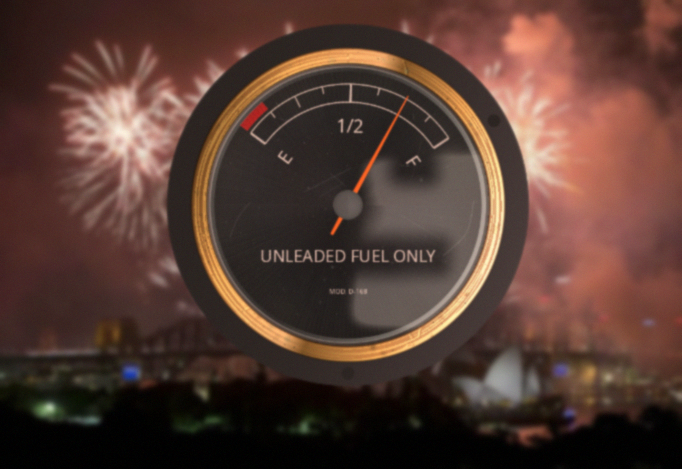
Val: 0.75
